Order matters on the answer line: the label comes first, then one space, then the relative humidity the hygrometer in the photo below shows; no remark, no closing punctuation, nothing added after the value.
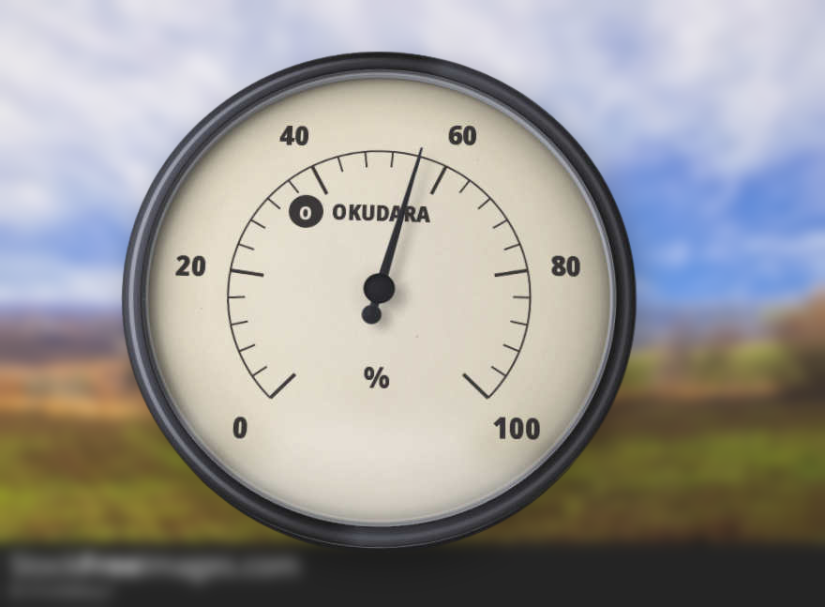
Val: 56 %
